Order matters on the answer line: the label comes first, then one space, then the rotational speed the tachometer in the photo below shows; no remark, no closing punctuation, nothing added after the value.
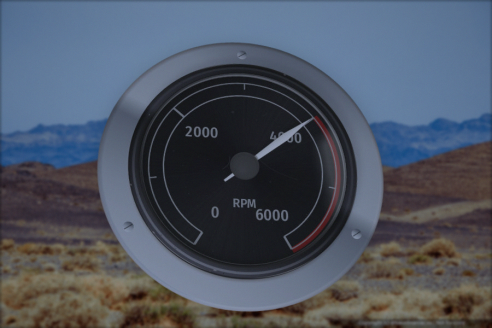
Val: 4000 rpm
